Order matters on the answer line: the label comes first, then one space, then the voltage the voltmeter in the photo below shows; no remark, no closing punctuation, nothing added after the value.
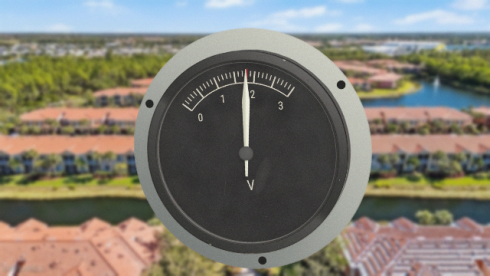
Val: 1.8 V
